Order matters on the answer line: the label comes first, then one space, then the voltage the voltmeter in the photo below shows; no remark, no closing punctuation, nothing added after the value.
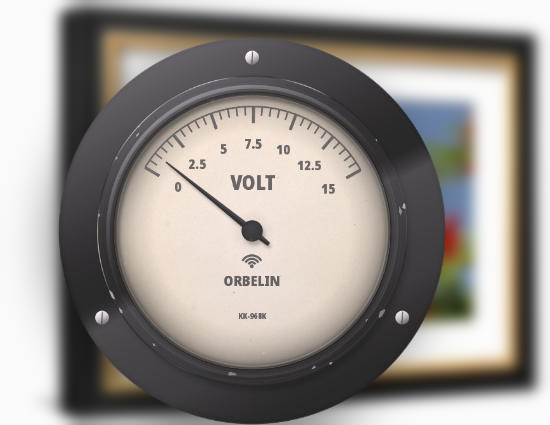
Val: 1 V
